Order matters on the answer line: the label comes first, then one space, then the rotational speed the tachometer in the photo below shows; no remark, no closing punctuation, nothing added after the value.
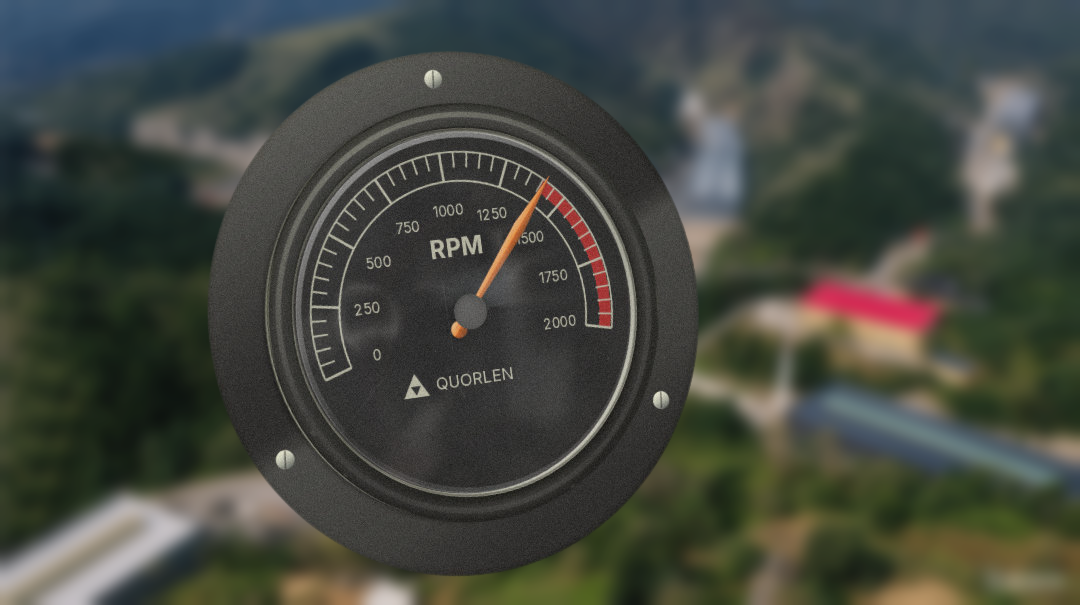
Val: 1400 rpm
